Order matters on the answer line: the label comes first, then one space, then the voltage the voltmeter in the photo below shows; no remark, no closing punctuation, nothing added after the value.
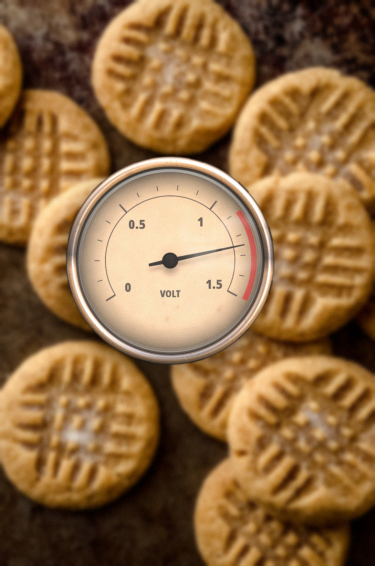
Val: 1.25 V
